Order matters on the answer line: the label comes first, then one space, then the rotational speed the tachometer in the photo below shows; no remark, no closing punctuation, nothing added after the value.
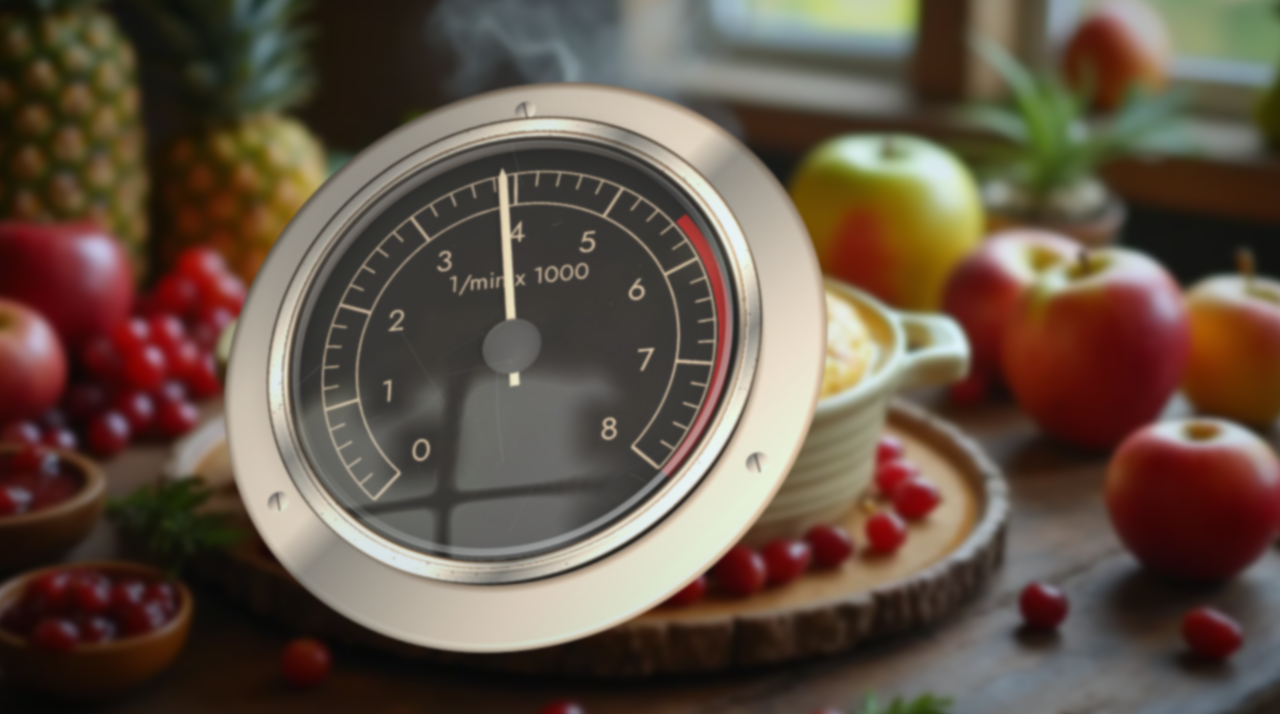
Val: 3900 rpm
